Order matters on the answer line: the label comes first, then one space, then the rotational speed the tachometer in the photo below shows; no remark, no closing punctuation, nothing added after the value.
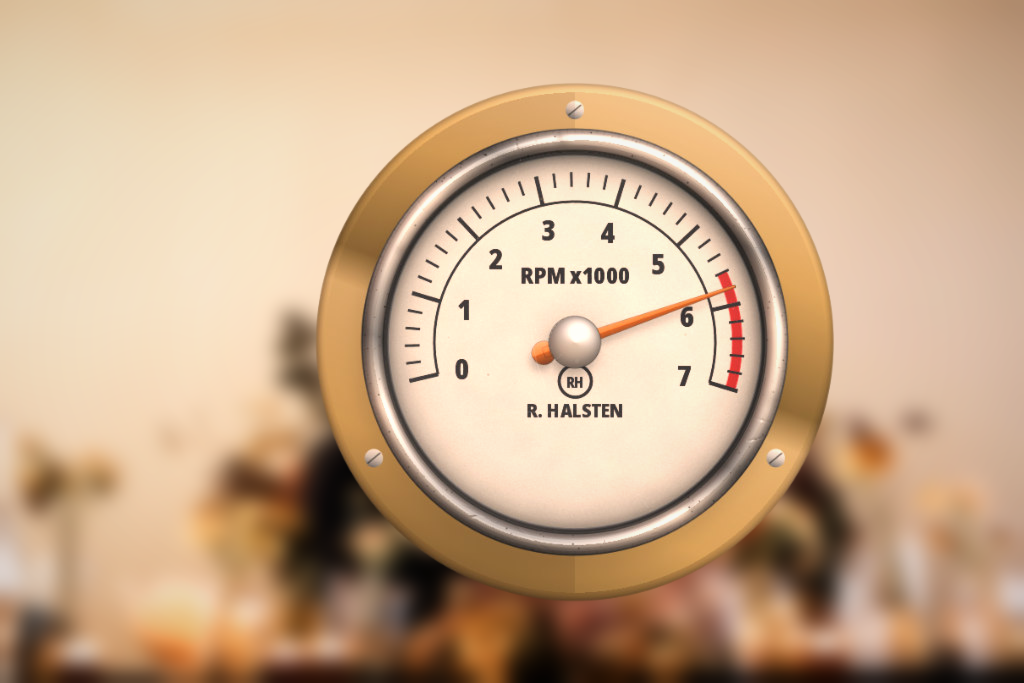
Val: 5800 rpm
